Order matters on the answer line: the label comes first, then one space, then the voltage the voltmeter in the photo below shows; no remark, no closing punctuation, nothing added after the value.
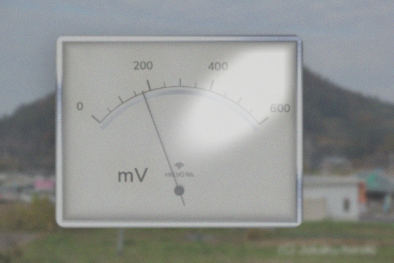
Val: 175 mV
